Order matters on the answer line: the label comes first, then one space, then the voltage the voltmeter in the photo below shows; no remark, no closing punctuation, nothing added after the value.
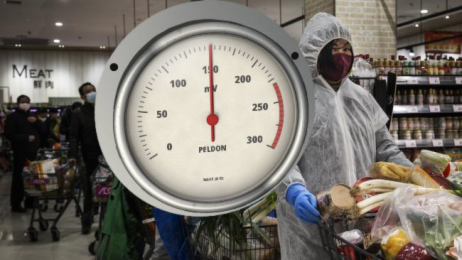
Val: 150 mV
